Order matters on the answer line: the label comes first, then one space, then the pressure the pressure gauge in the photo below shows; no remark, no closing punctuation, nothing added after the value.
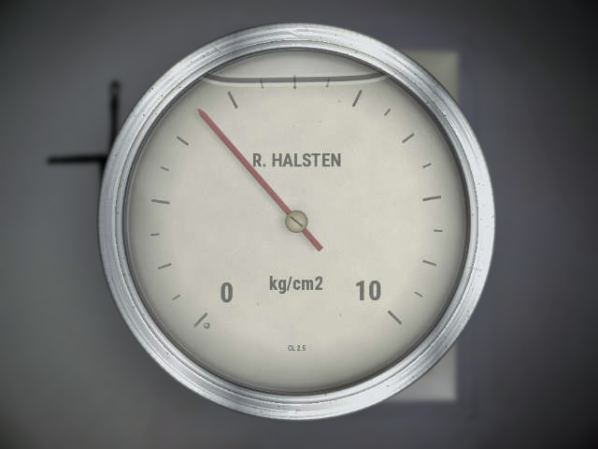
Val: 3.5 kg/cm²
